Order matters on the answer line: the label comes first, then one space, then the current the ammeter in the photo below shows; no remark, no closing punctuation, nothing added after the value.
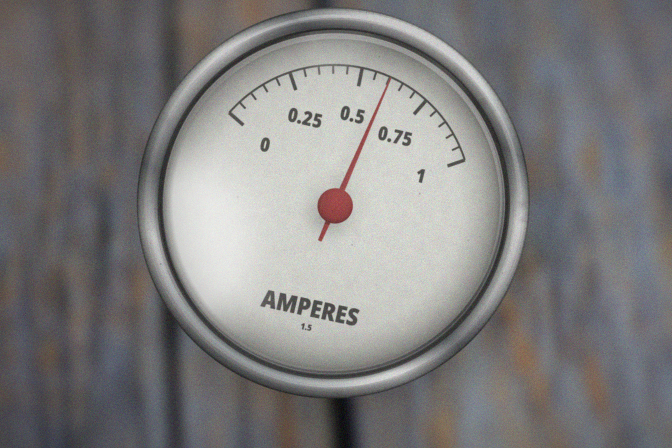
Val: 0.6 A
